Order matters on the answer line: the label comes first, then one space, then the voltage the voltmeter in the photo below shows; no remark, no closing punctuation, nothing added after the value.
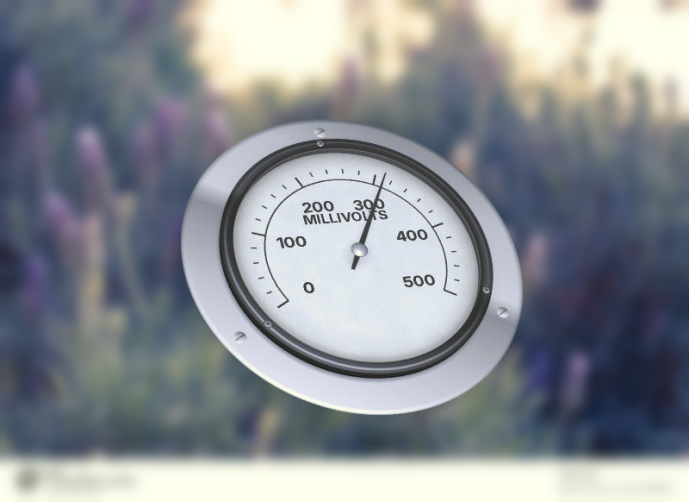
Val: 310 mV
